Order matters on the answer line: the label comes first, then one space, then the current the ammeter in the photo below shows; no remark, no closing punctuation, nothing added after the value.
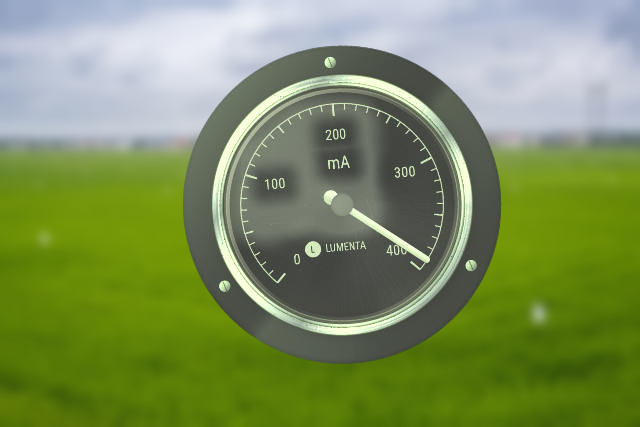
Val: 390 mA
